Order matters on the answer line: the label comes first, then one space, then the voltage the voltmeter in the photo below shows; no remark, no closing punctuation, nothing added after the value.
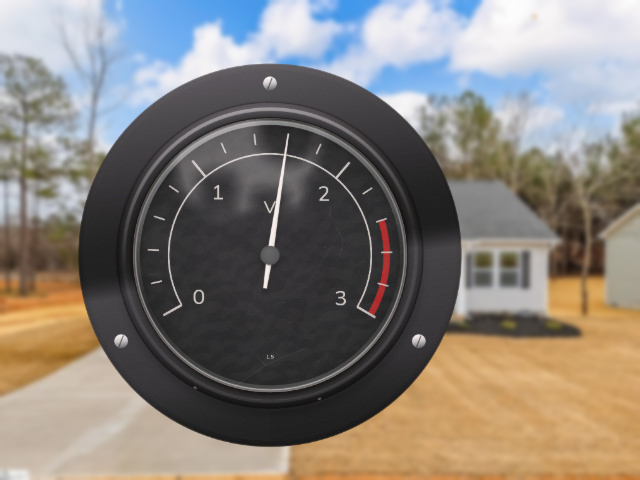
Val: 1.6 V
